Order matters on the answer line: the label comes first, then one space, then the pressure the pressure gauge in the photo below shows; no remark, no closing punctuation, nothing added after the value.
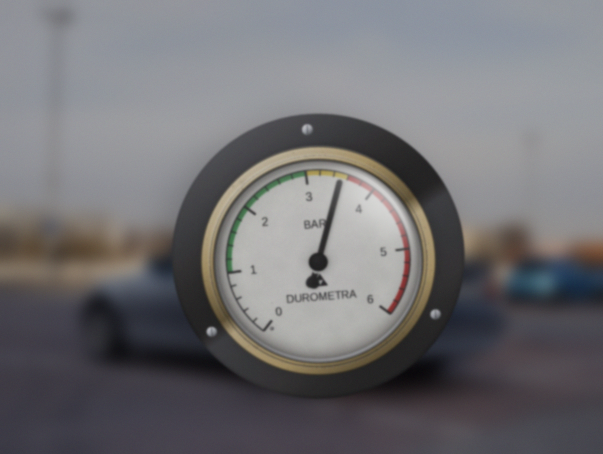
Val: 3.5 bar
